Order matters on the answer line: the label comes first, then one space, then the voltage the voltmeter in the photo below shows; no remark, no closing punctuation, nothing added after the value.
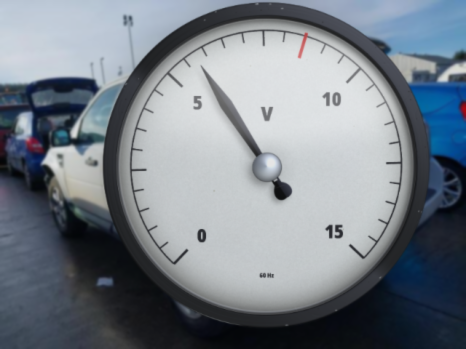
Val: 5.75 V
